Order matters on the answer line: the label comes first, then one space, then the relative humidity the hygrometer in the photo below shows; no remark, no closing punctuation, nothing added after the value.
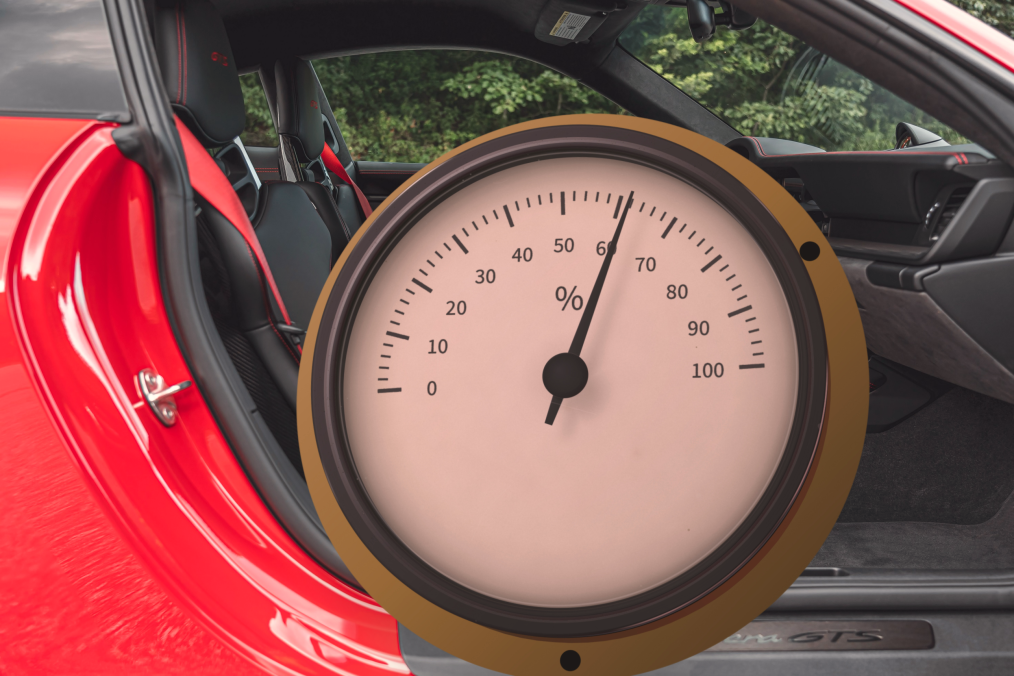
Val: 62 %
